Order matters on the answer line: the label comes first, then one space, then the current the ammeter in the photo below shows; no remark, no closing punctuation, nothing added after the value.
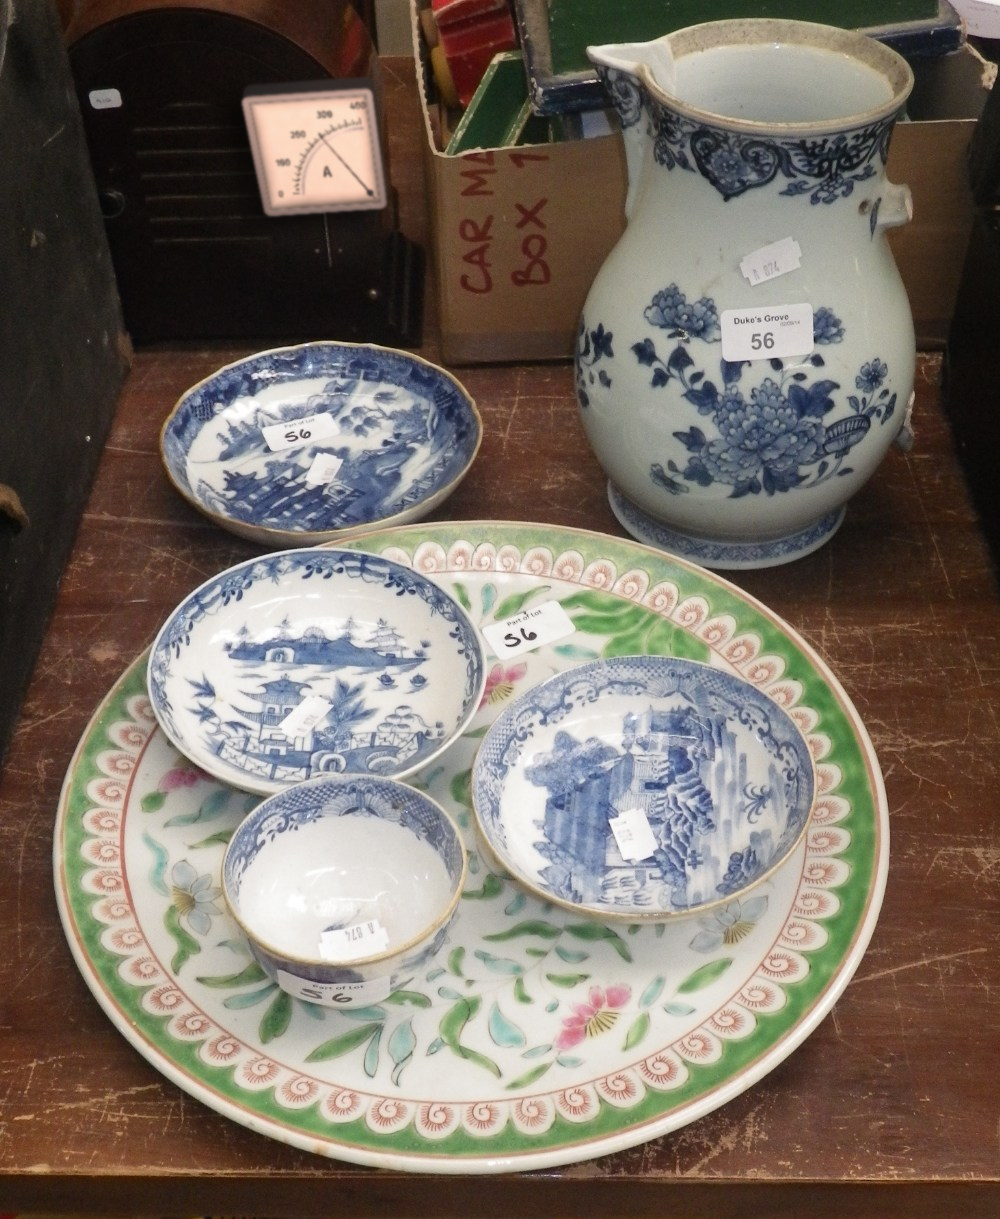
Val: 250 A
